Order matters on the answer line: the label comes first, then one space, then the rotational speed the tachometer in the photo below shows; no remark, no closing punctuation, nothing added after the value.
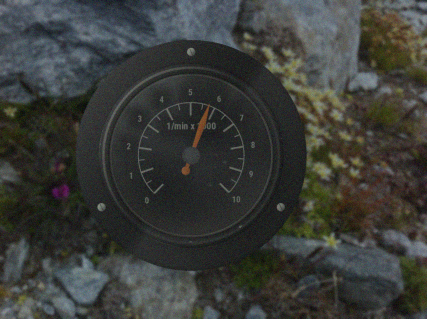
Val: 5750 rpm
